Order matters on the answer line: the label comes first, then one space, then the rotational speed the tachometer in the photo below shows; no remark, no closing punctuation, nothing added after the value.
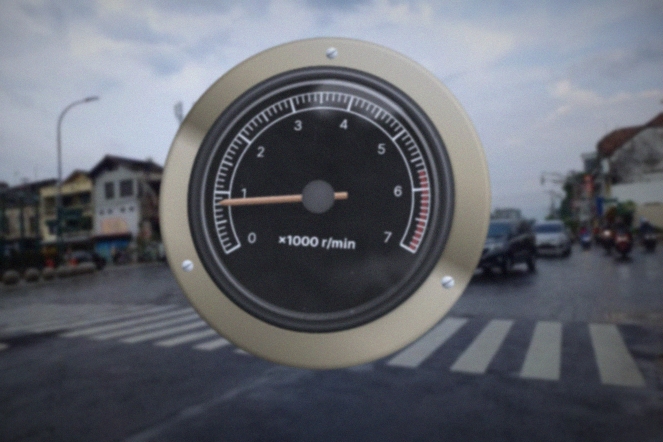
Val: 800 rpm
